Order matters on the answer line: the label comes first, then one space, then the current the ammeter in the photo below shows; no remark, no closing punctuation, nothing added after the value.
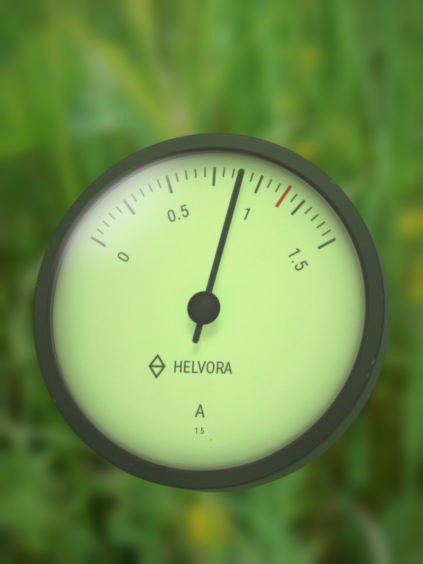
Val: 0.9 A
